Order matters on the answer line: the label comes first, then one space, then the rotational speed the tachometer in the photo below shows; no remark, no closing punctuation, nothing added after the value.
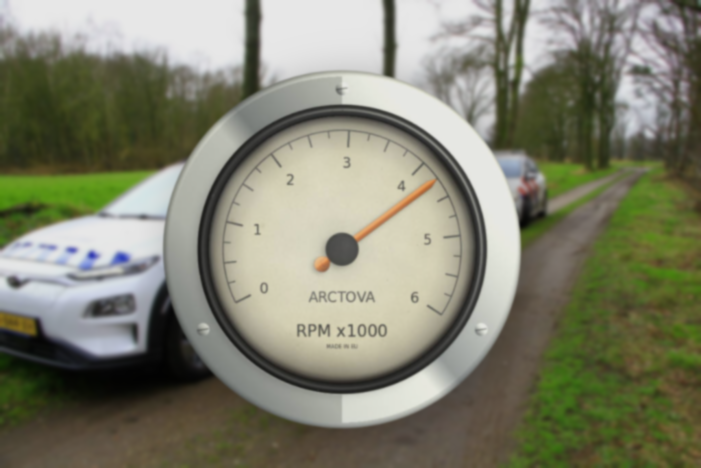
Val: 4250 rpm
